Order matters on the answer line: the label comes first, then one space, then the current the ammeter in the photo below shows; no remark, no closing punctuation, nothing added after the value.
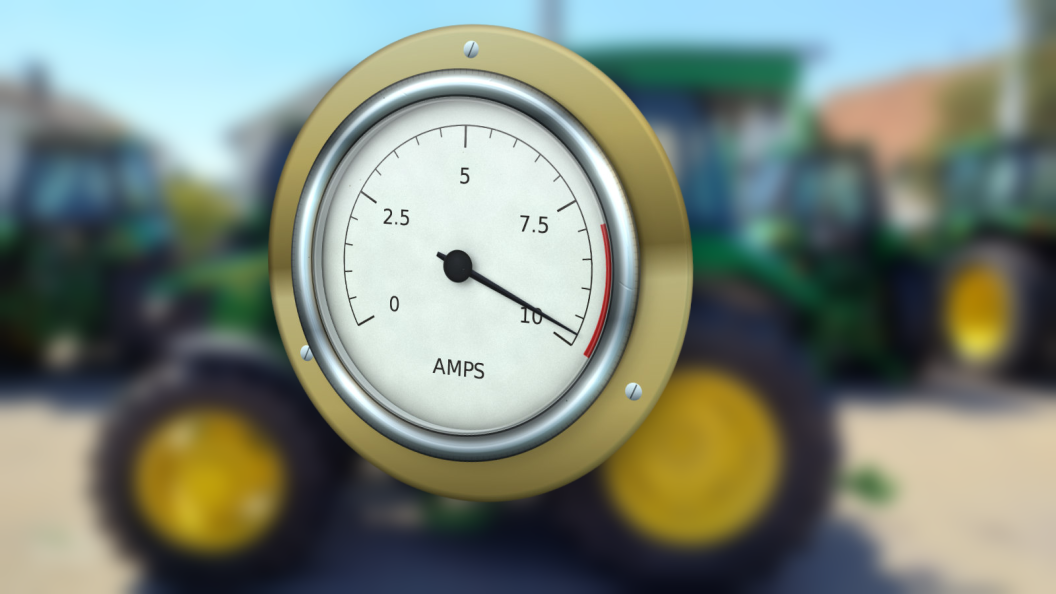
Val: 9.75 A
